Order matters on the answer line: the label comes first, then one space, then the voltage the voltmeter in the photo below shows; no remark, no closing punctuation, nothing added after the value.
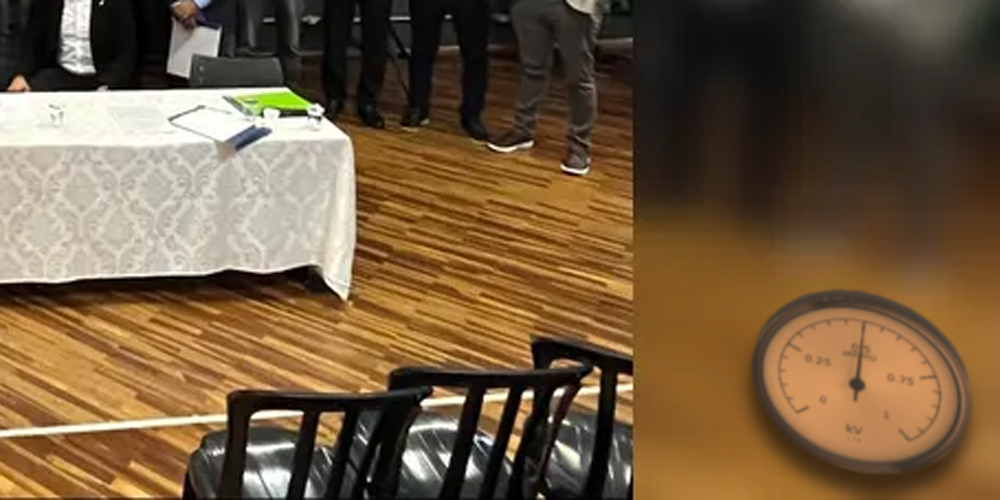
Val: 0.5 kV
